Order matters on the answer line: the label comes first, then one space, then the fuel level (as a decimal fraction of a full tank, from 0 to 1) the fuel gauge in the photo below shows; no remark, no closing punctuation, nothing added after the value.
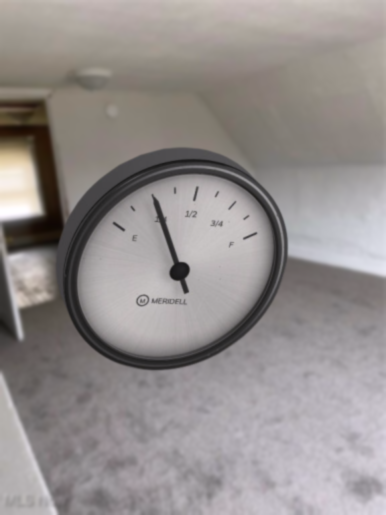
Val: 0.25
